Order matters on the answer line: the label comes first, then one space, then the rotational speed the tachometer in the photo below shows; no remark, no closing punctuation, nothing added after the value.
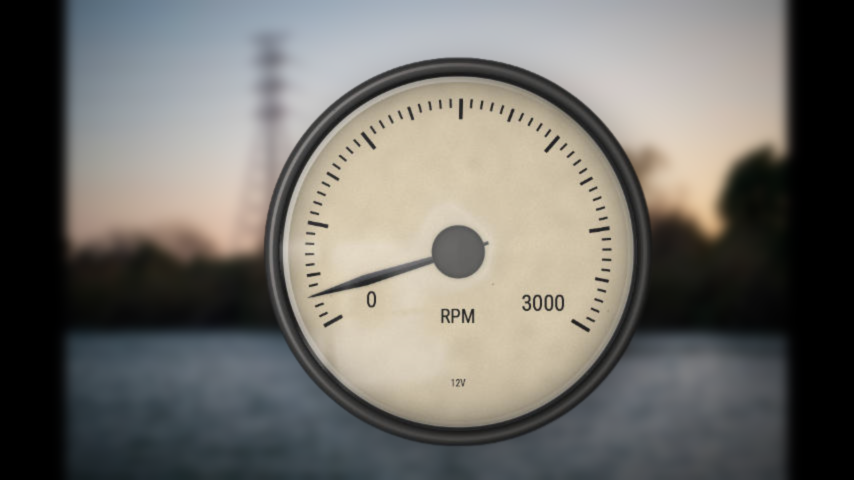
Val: 150 rpm
